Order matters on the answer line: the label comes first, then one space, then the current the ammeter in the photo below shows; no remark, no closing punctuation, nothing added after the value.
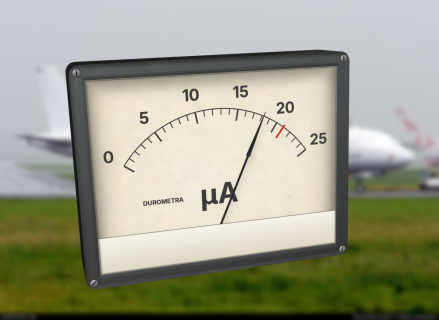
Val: 18 µA
